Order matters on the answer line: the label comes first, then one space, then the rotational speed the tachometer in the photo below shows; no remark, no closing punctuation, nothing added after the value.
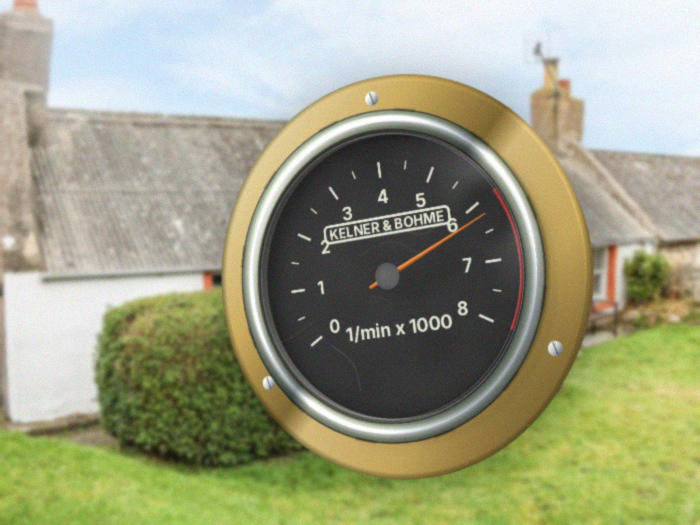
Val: 6250 rpm
